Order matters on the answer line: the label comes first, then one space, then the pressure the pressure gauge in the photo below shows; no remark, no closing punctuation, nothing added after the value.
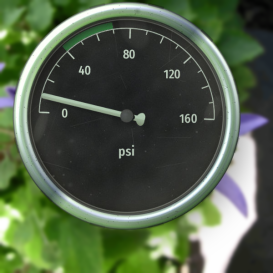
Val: 10 psi
